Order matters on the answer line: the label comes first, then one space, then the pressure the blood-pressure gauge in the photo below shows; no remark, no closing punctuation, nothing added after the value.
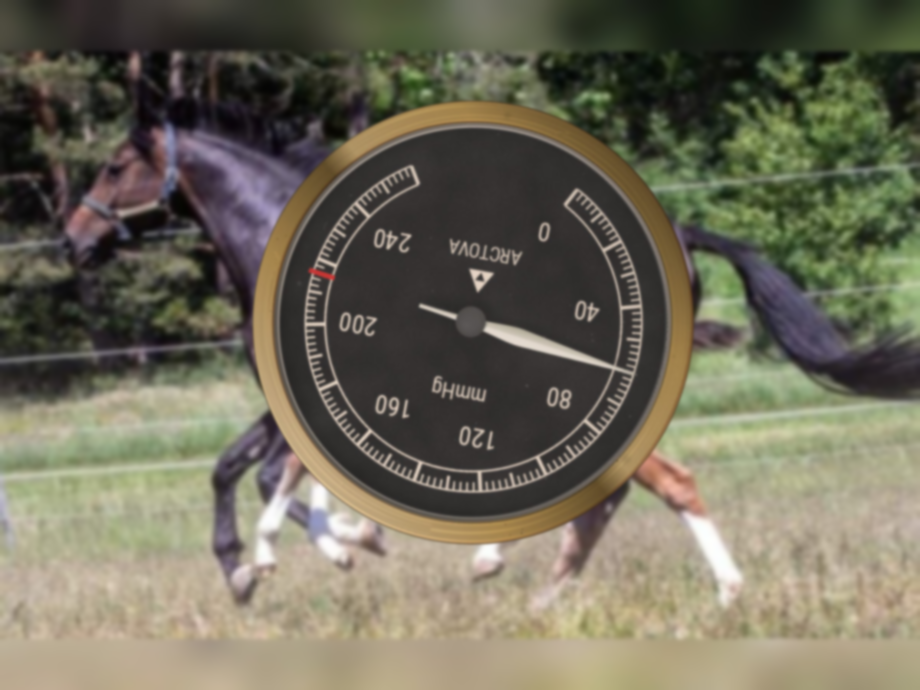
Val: 60 mmHg
